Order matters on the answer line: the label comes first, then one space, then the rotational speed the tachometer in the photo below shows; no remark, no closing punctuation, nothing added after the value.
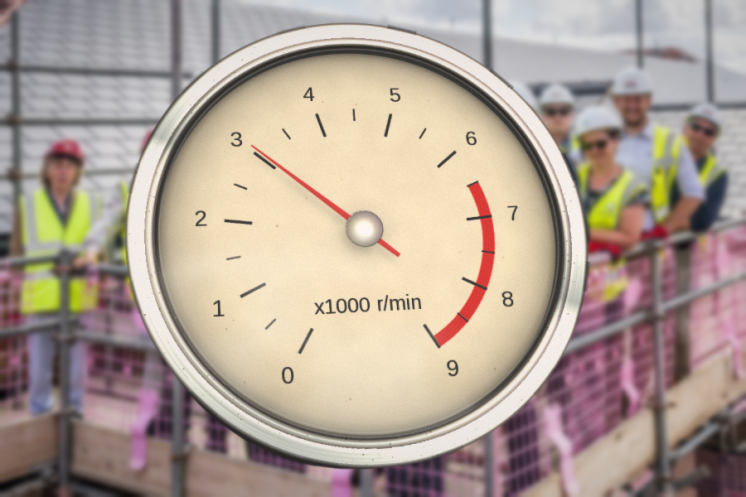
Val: 3000 rpm
